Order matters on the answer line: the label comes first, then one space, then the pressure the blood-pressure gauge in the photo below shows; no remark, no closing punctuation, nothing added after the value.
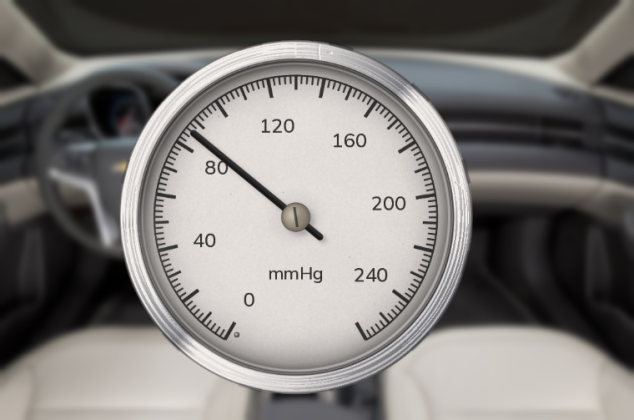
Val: 86 mmHg
